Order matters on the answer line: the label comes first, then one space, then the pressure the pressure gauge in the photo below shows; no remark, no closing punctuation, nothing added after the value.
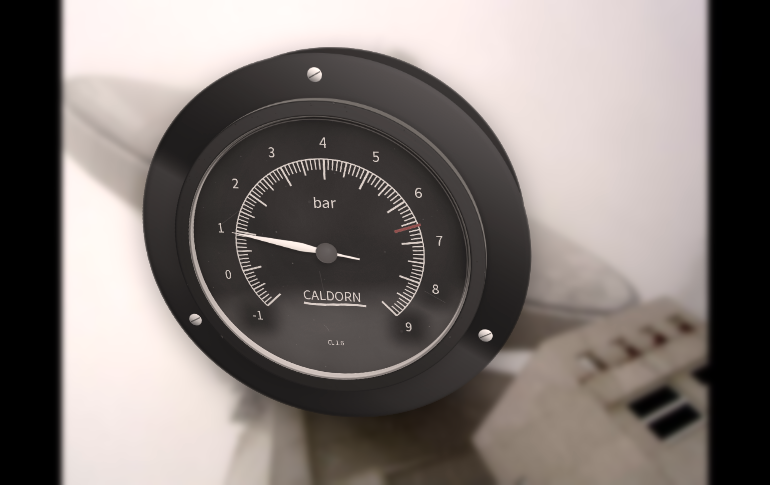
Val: 1 bar
